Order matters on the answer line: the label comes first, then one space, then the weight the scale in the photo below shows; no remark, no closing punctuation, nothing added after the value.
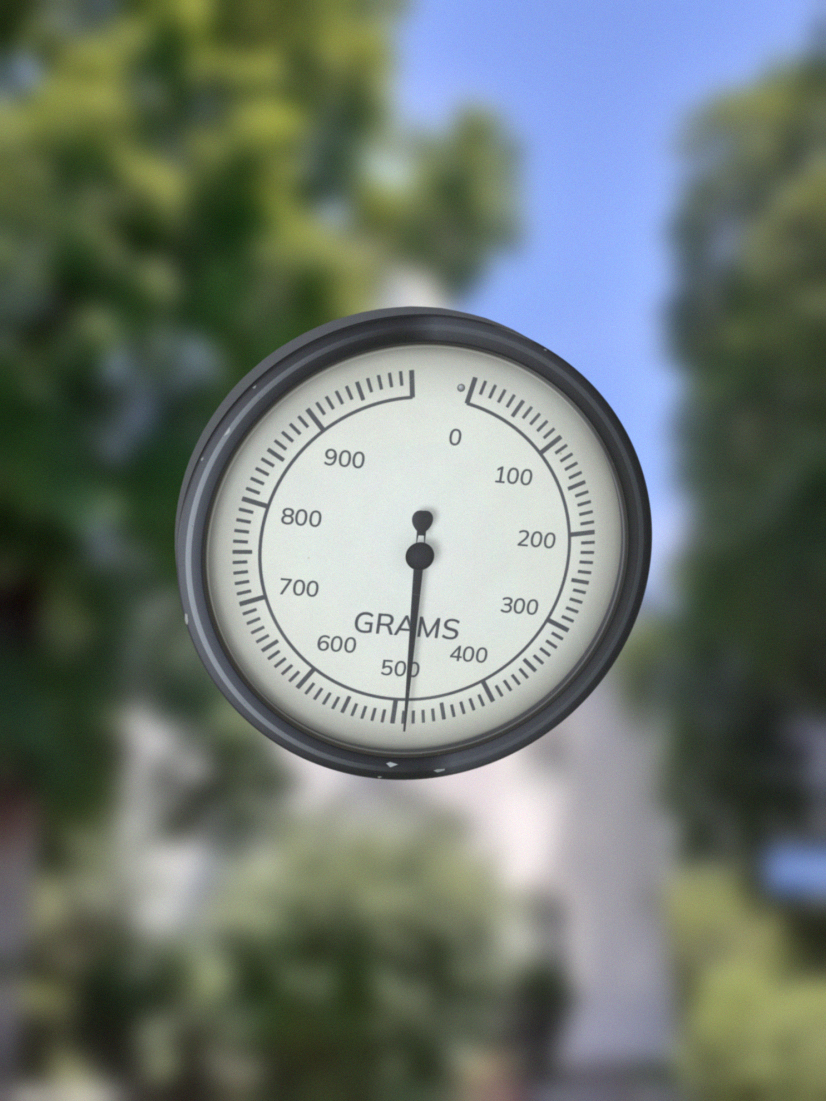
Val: 490 g
